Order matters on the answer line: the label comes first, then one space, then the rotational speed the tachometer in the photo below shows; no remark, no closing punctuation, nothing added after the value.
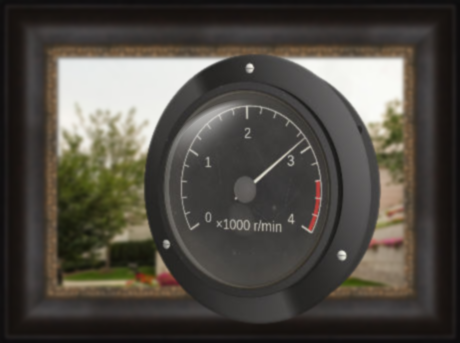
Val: 2900 rpm
